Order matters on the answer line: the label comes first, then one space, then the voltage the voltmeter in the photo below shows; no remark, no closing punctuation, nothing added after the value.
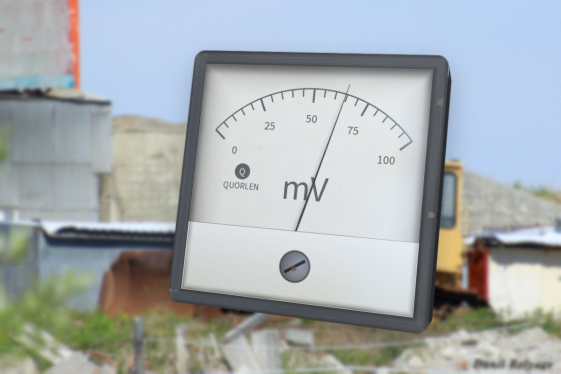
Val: 65 mV
